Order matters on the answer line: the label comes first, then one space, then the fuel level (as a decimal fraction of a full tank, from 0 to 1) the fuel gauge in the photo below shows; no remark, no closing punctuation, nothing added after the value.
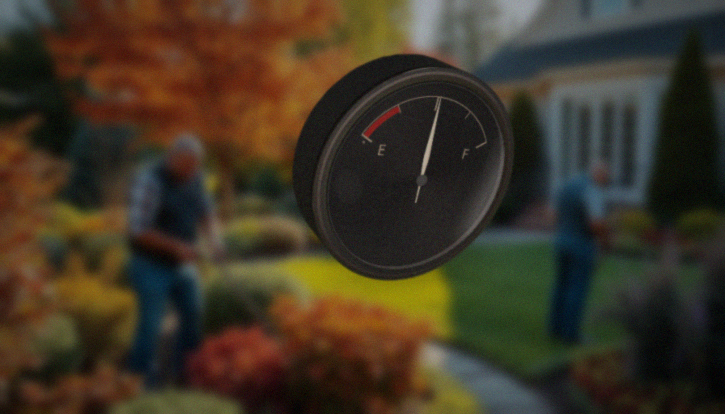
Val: 0.5
